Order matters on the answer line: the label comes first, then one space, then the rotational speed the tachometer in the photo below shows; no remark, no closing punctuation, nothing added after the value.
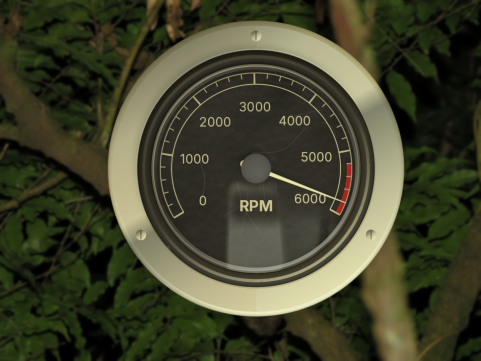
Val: 5800 rpm
